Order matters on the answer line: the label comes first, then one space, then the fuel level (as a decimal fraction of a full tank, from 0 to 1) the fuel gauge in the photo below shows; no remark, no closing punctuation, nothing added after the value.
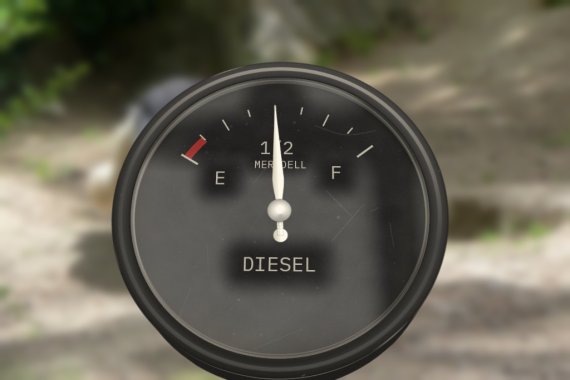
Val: 0.5
